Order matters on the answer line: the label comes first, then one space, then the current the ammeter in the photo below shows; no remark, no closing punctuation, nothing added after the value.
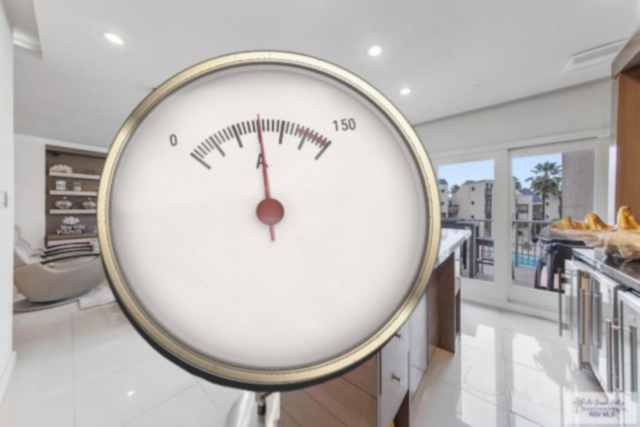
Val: 75 A
